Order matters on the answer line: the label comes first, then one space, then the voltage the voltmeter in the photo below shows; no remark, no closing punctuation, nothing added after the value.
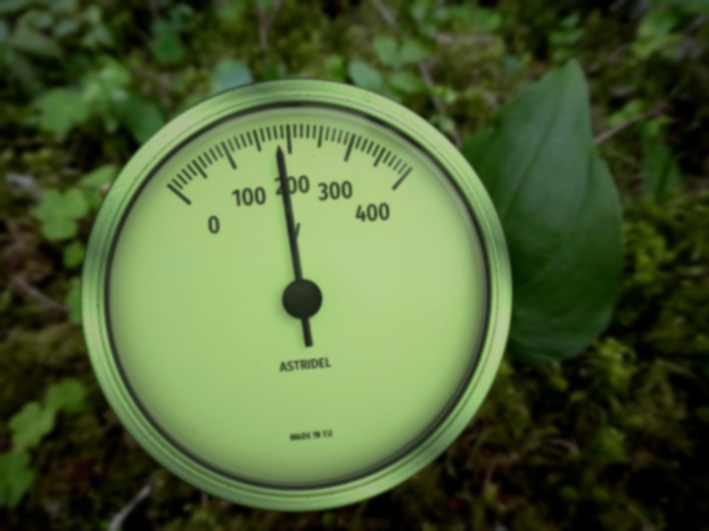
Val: 180 V
